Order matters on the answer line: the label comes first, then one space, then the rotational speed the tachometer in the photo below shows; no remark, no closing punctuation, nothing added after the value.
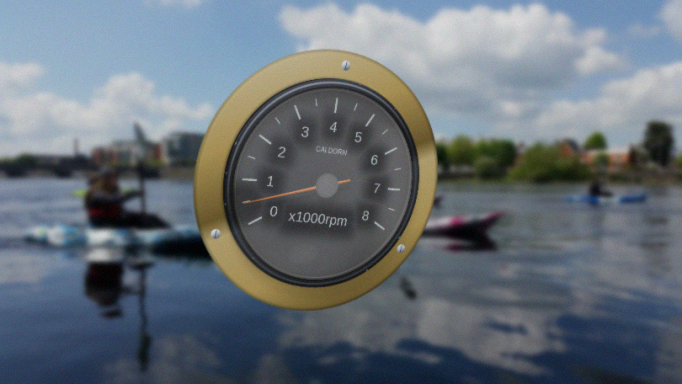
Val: 500 rpm
